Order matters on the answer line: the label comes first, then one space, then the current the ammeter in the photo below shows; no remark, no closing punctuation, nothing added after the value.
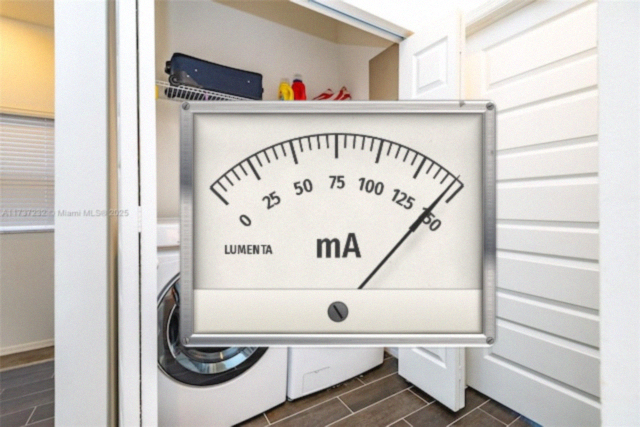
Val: 145 mA
